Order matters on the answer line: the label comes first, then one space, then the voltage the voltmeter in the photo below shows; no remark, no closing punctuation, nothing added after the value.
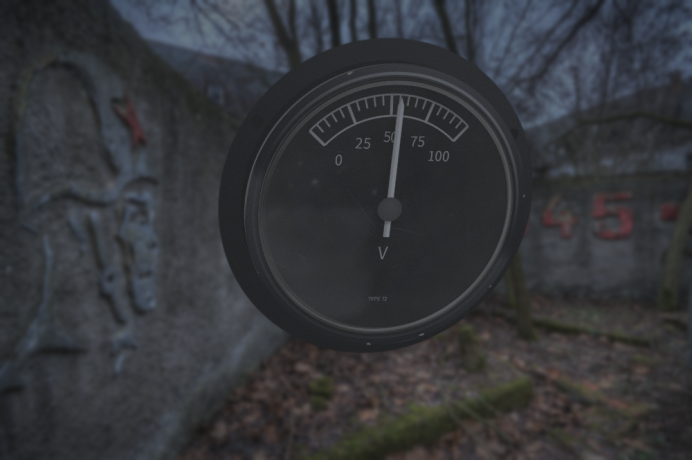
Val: 55 V
